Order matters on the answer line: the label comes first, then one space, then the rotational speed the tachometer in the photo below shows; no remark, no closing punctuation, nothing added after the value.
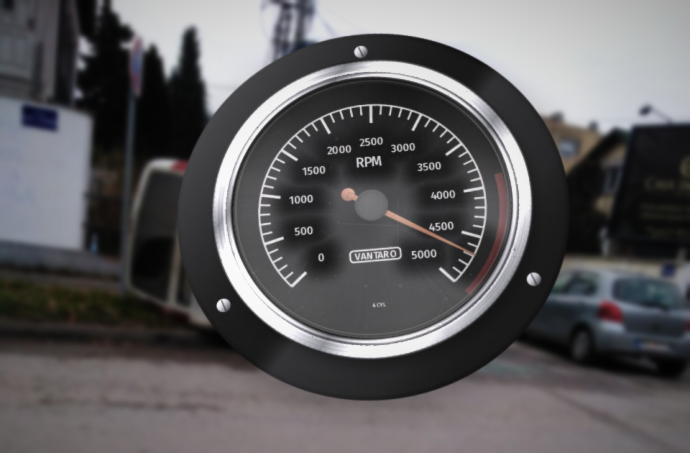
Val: 4700 rpm
